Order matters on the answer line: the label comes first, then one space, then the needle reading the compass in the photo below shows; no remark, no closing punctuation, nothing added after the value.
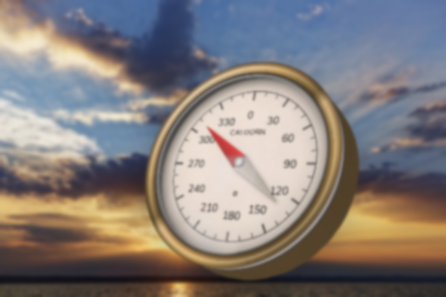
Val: 310 °
